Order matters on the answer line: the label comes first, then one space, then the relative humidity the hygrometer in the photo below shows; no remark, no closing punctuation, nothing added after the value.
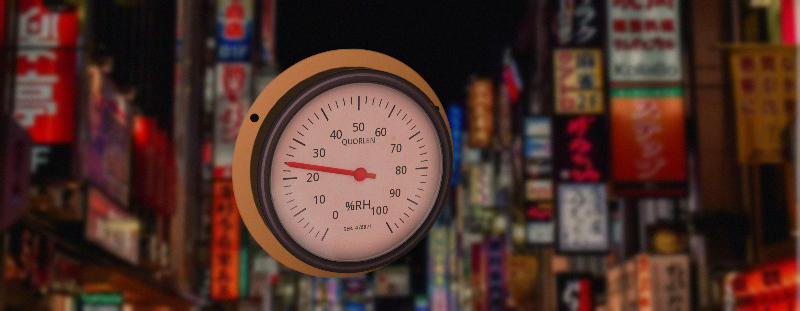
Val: 24 %
